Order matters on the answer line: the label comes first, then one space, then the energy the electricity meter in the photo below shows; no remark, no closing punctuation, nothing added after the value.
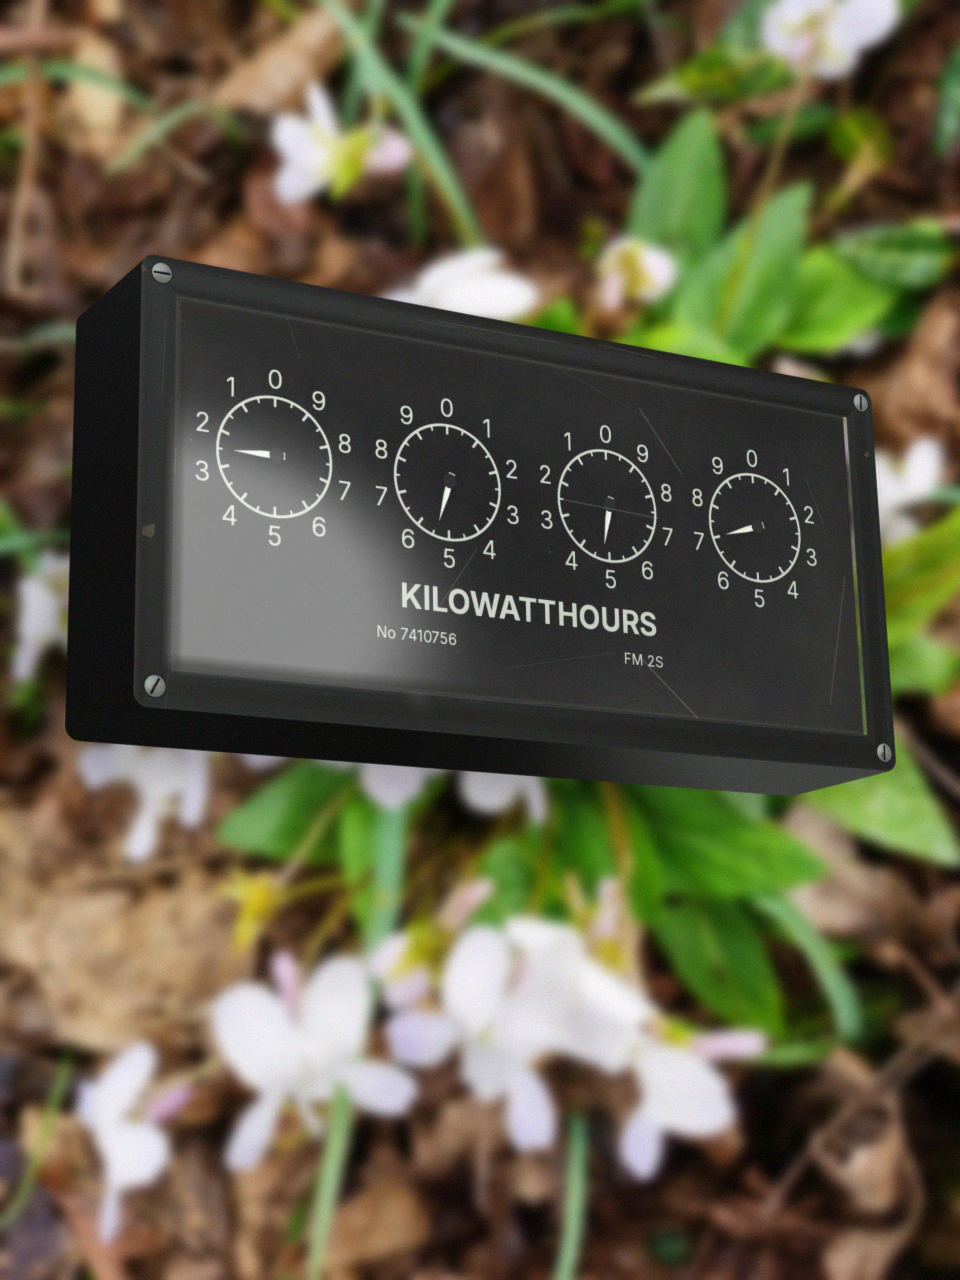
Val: 2547 kWh
